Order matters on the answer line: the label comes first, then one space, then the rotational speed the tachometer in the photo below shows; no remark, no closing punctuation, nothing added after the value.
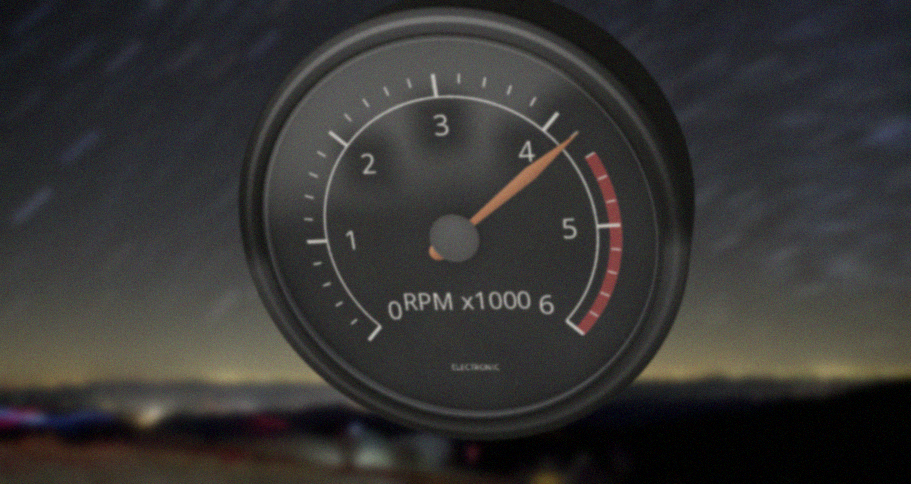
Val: 4200 rpm
